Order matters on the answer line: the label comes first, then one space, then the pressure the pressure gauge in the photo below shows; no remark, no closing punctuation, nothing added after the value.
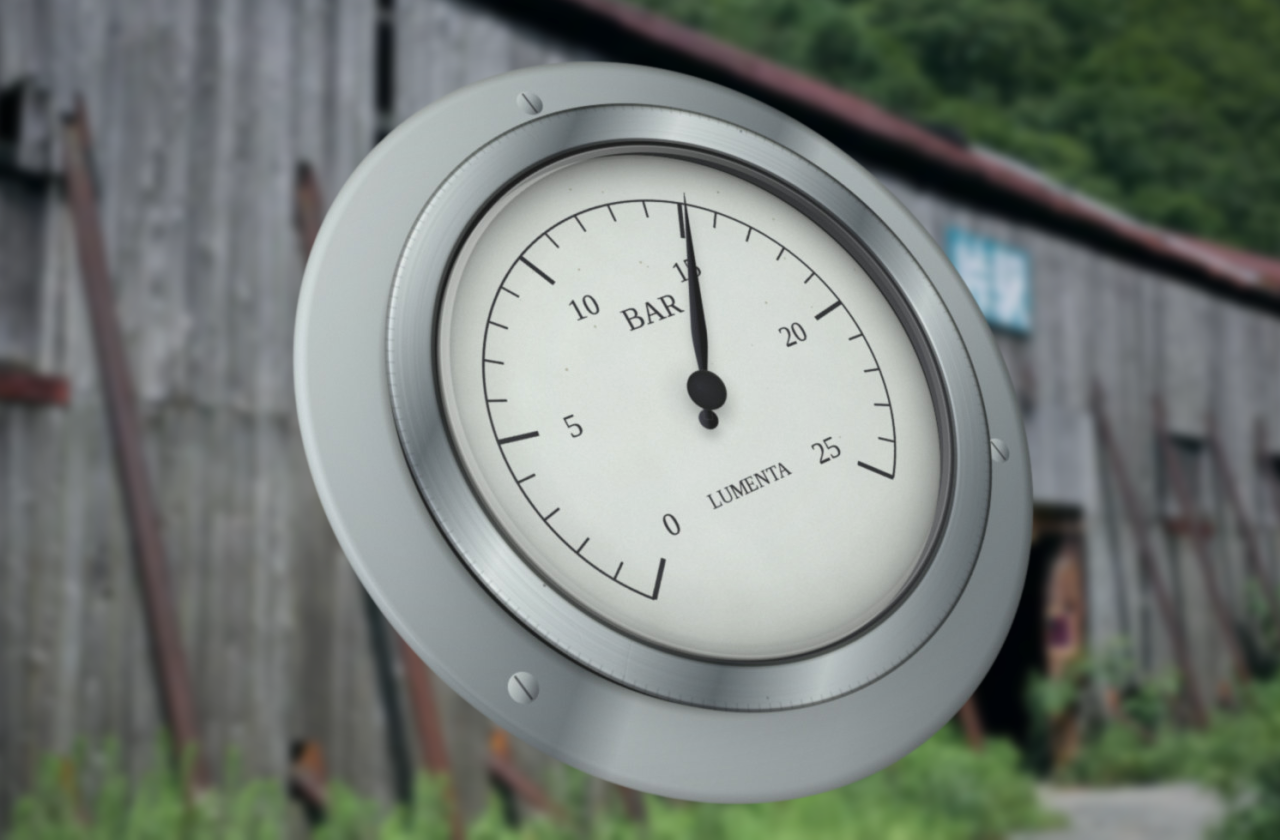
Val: 15 bar
